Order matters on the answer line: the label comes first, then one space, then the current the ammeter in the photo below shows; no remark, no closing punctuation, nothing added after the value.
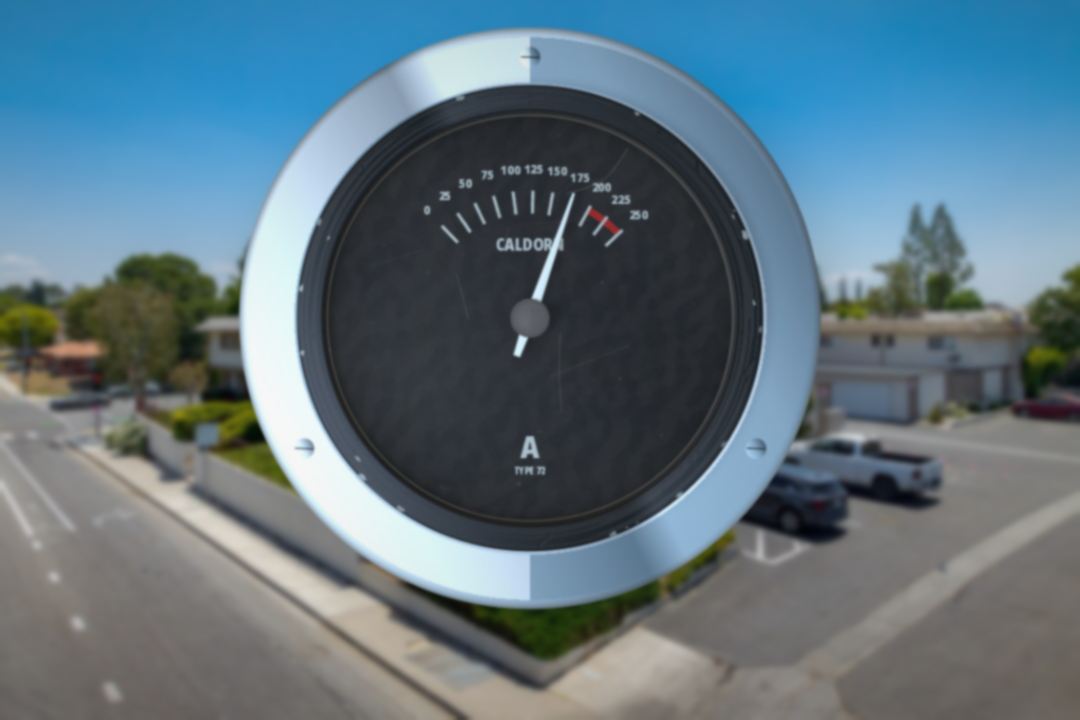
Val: 175 A
